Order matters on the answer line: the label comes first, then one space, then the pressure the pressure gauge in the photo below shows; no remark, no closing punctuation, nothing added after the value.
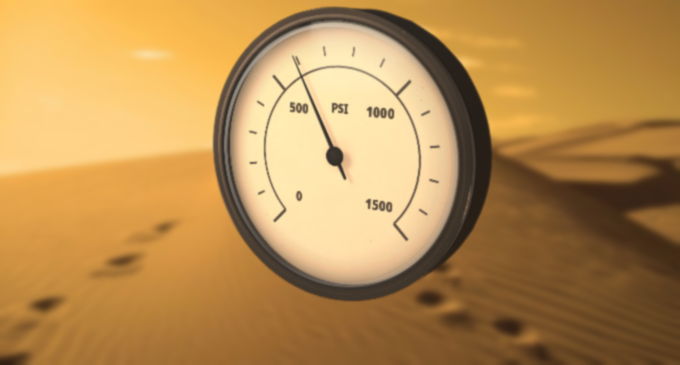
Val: 600 psi
